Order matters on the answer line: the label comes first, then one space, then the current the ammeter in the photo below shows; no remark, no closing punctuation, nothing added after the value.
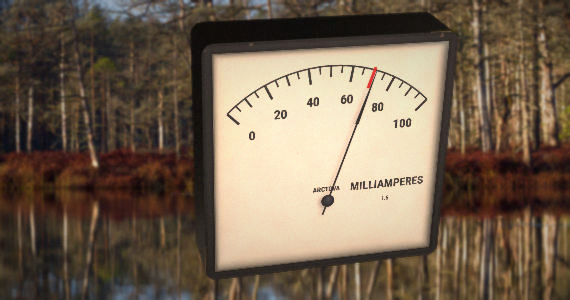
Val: 70 mA
